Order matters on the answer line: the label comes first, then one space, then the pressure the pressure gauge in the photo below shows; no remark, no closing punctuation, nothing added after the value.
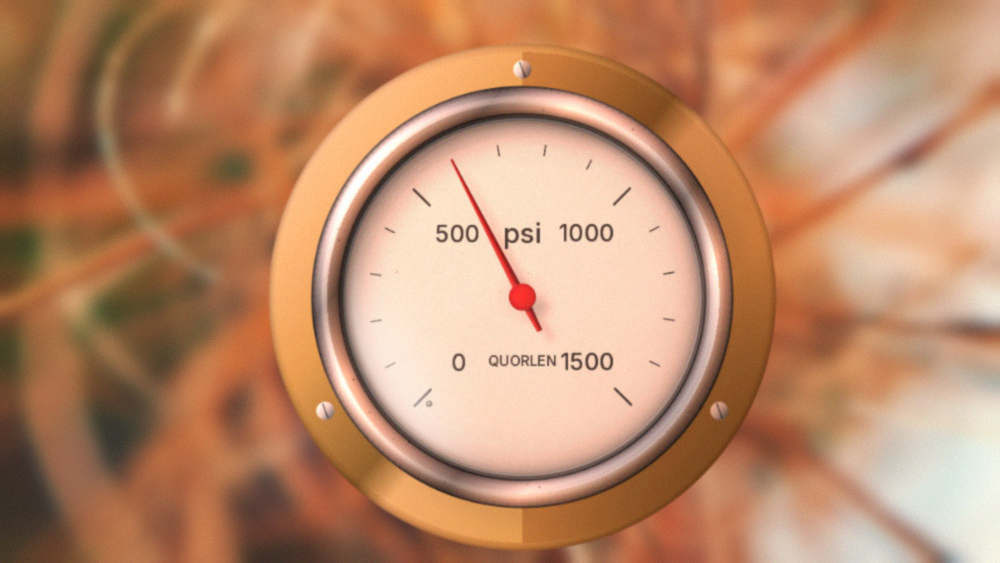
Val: 600 psi
